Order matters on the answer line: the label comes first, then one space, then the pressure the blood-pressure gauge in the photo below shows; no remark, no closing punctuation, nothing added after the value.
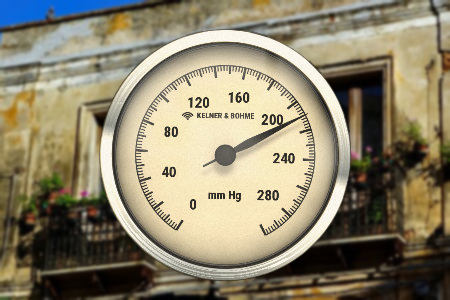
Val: 210 mmHg
